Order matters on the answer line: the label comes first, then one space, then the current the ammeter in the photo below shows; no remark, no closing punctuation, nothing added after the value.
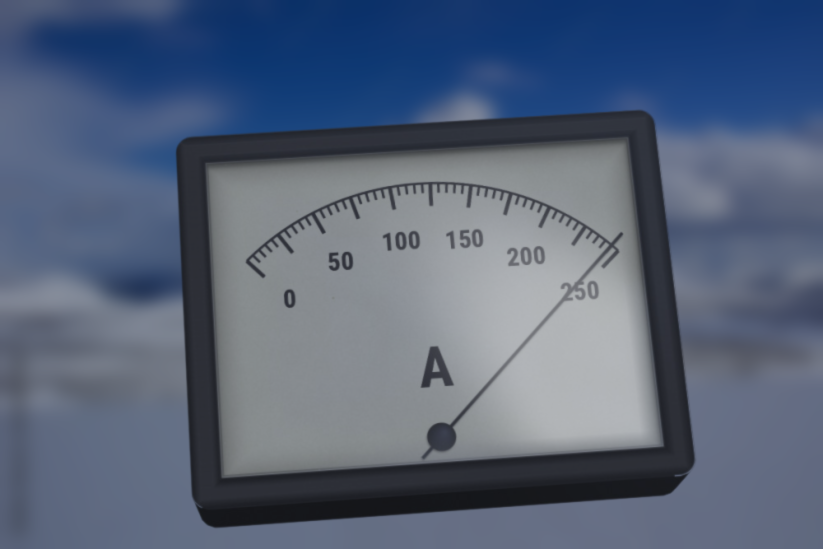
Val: 245 A
